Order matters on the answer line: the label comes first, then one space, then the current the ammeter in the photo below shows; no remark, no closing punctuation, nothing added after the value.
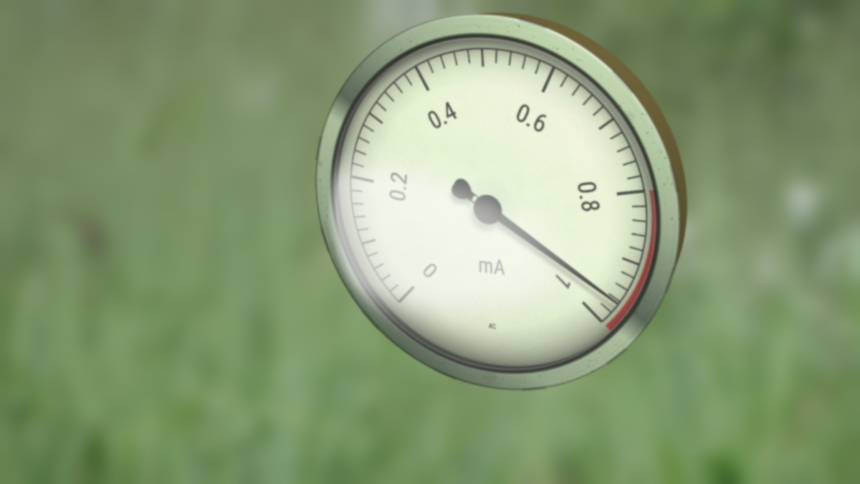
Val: 0.96 mA
